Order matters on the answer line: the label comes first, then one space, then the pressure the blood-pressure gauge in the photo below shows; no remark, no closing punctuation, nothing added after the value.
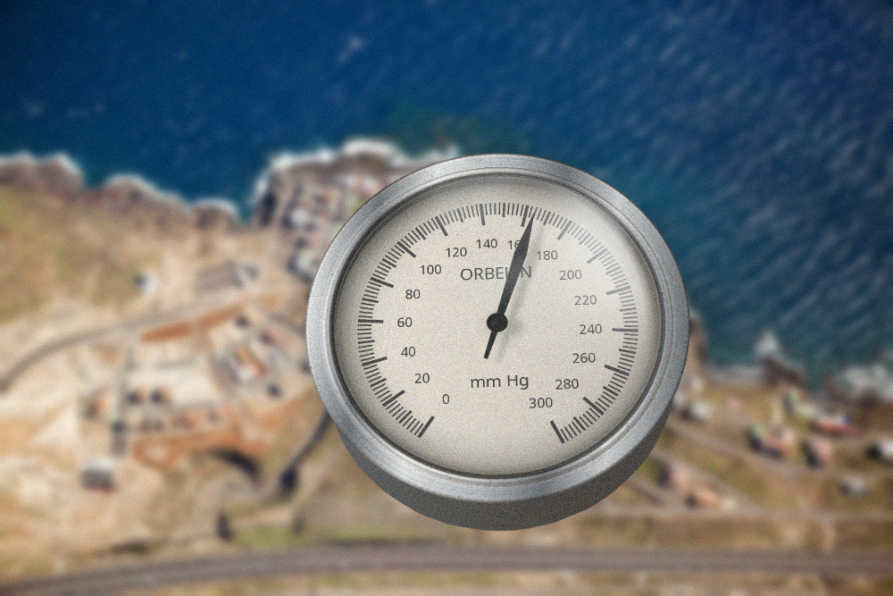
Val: 164 mmHg
